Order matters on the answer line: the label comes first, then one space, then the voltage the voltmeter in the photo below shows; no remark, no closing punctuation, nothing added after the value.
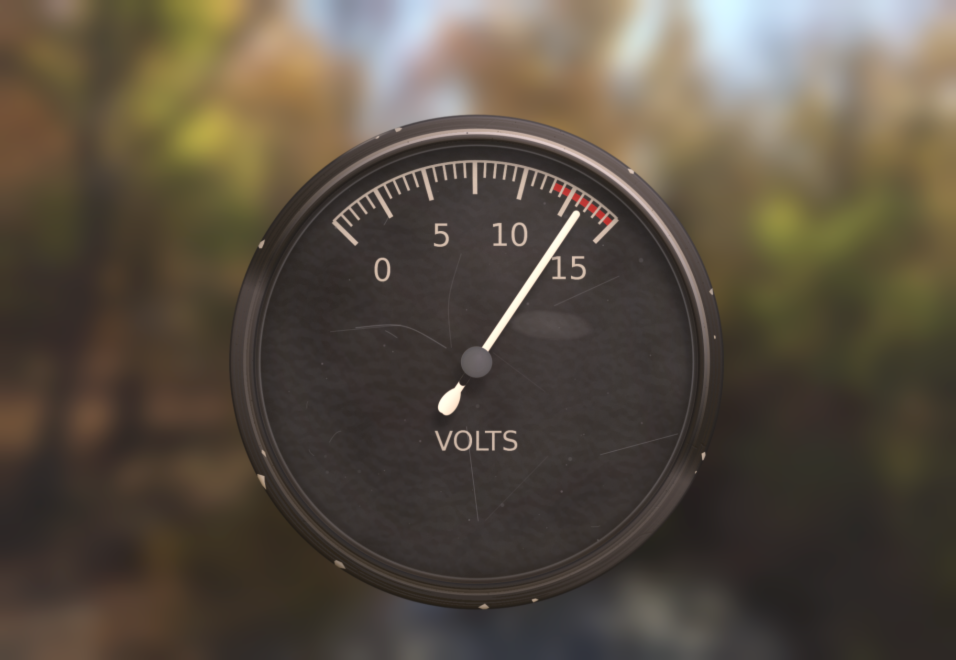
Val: 13.25 V
